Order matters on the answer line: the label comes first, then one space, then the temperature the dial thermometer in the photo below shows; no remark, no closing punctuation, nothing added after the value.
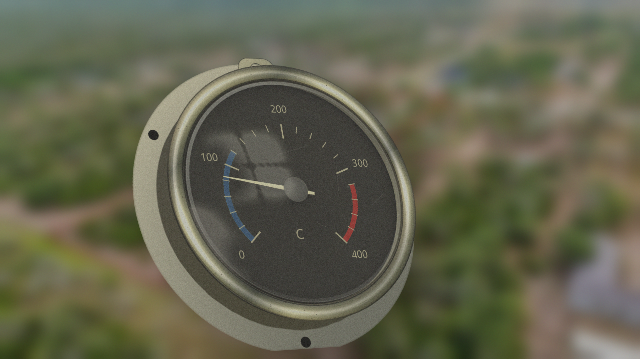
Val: 80 °C
